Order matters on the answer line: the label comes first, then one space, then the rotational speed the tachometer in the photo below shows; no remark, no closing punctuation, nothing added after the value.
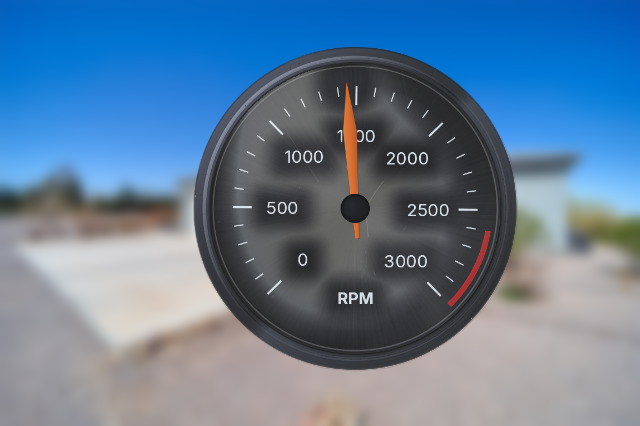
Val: 1450 rpm
